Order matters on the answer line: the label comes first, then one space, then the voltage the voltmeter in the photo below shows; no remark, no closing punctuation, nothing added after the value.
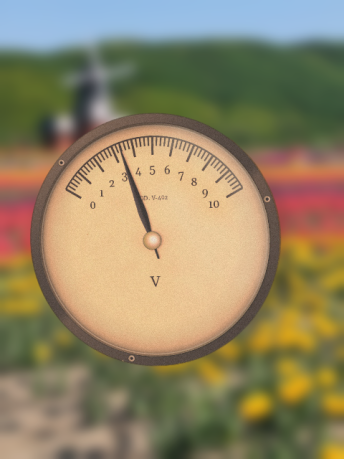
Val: 3.4 V
